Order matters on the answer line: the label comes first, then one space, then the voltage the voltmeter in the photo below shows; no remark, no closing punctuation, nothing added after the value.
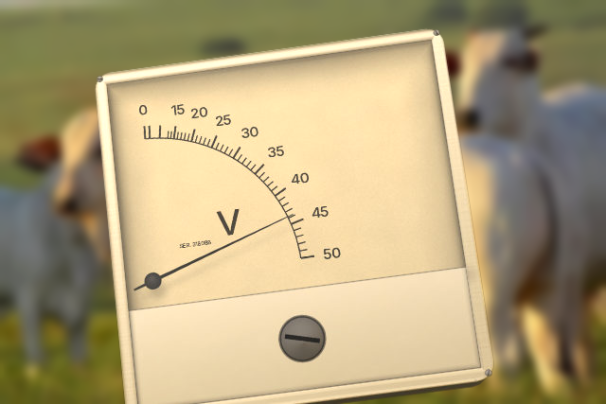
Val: 44 V
